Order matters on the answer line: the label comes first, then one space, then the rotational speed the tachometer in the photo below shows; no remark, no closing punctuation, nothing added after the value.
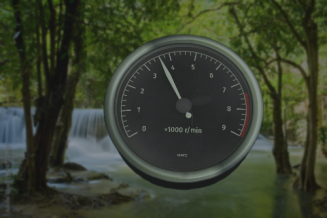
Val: 3600 rpm
